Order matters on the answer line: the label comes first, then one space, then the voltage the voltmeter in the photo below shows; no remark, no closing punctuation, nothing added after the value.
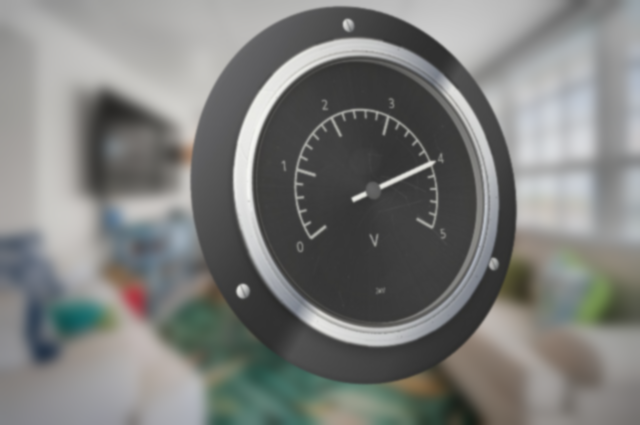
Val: 4 V
